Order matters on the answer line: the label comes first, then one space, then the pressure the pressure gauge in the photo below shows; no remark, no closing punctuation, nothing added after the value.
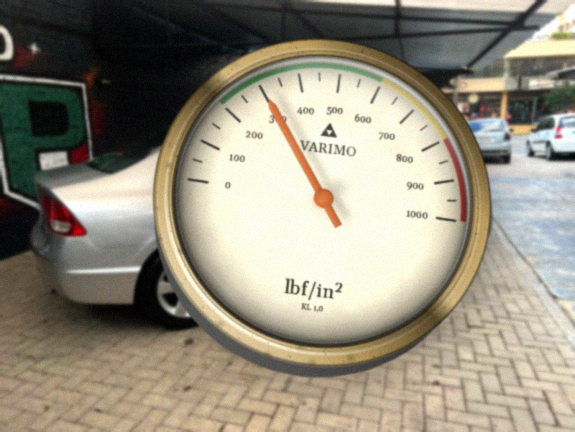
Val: 300 psi
